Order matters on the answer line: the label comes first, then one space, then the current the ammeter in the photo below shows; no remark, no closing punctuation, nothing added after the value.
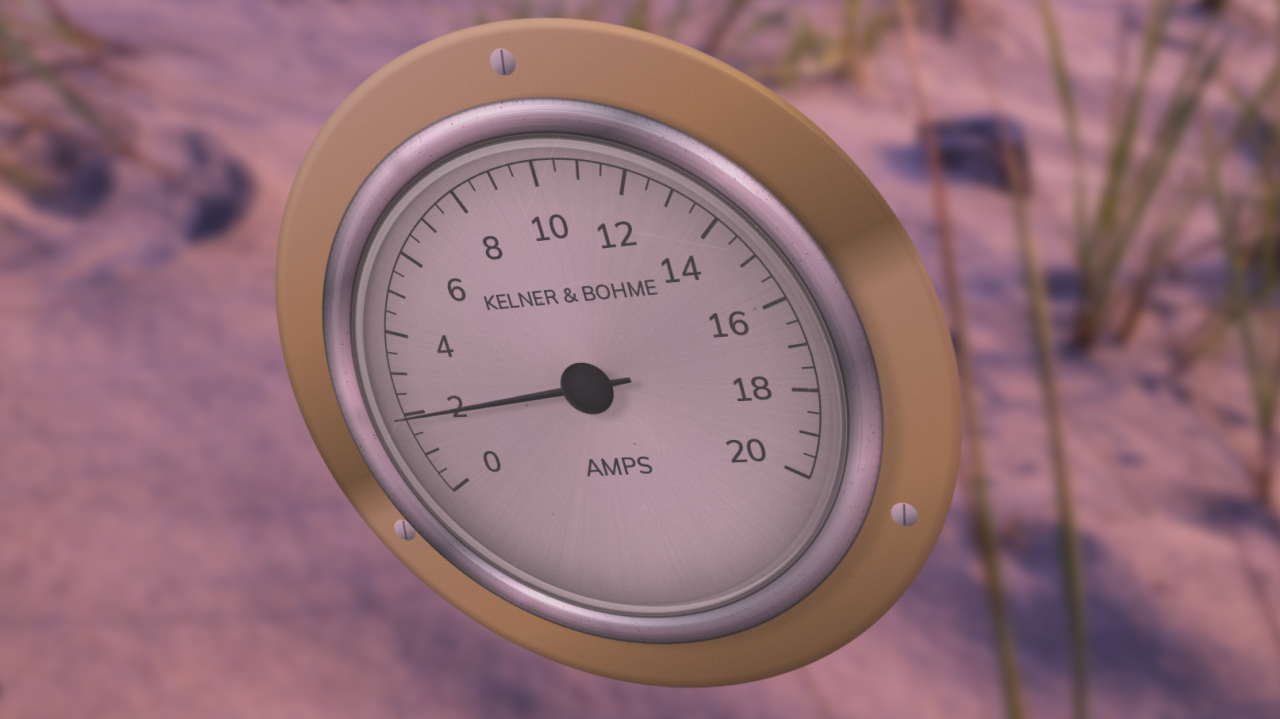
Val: 2 A
